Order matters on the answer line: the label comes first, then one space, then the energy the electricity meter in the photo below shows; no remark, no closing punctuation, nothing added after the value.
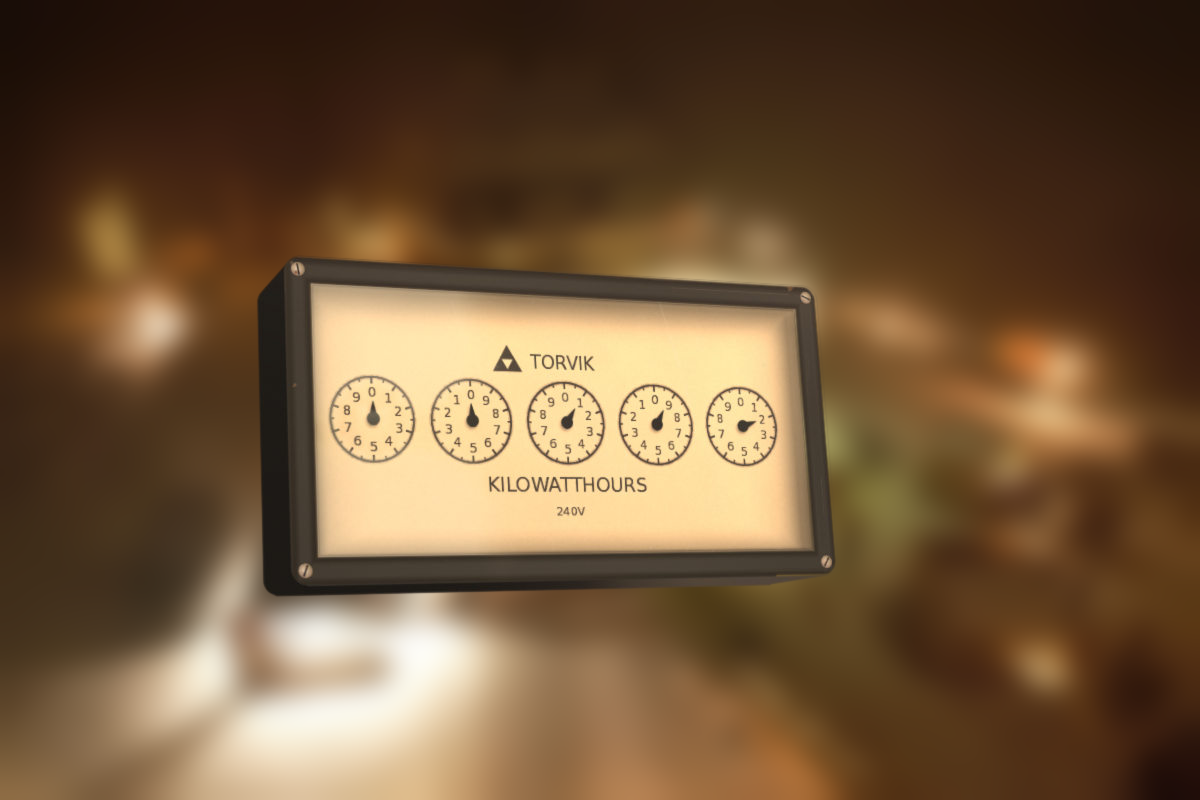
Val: 92 kWh
